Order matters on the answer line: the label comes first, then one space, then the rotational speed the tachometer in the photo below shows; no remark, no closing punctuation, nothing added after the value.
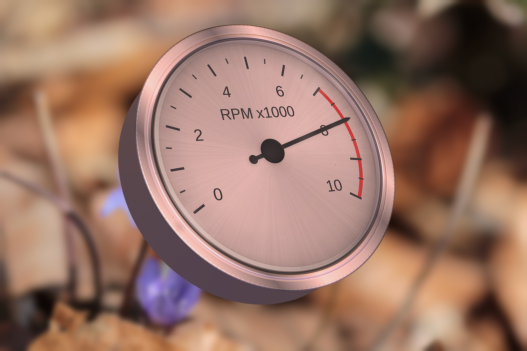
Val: 8000 rpm
